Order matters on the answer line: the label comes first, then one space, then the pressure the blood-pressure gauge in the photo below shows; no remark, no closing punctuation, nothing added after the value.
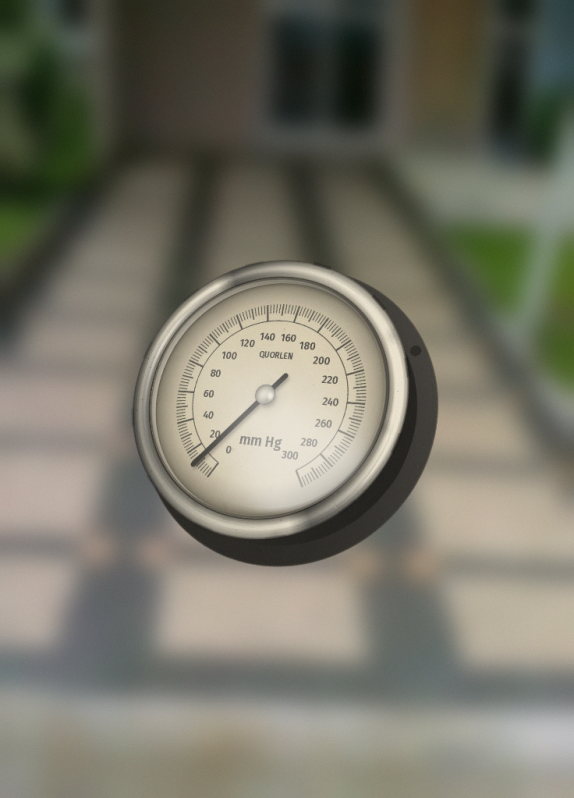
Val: 10 mmHg
